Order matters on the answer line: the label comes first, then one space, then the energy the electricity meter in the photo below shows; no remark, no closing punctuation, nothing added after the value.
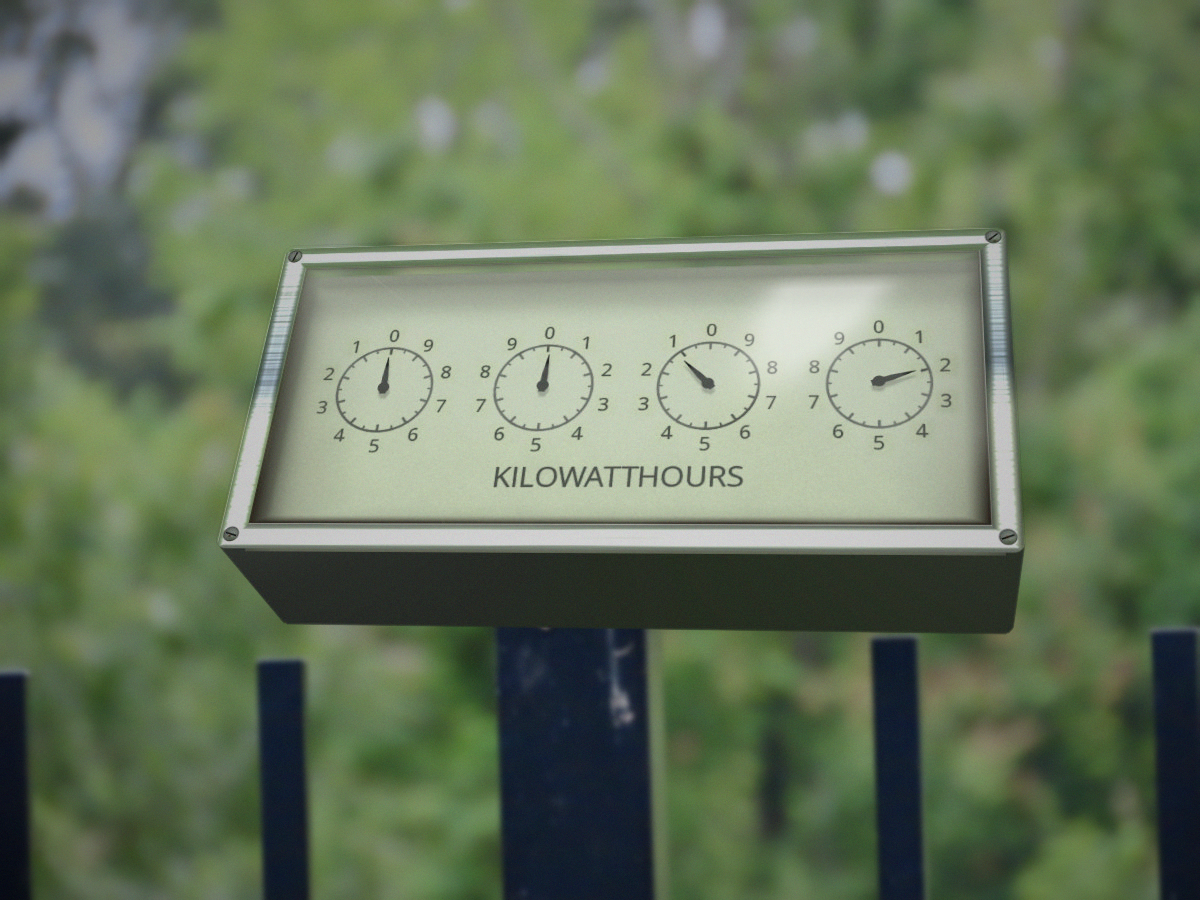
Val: 12 kWh
